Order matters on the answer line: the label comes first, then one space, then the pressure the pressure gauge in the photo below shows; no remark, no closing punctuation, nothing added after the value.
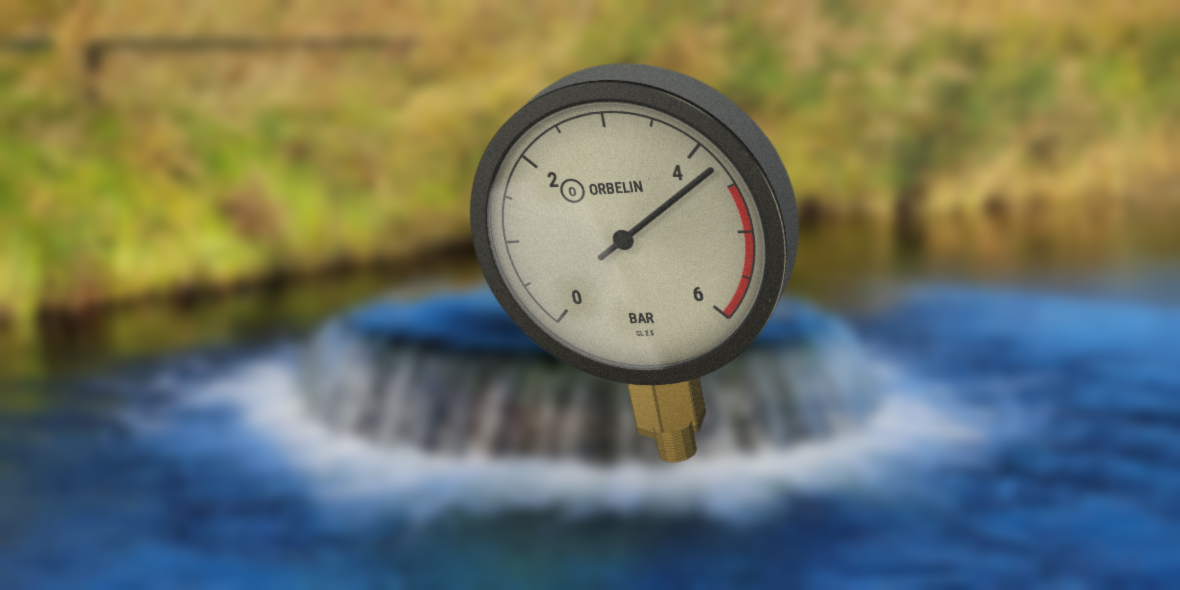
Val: 4.25 bar
